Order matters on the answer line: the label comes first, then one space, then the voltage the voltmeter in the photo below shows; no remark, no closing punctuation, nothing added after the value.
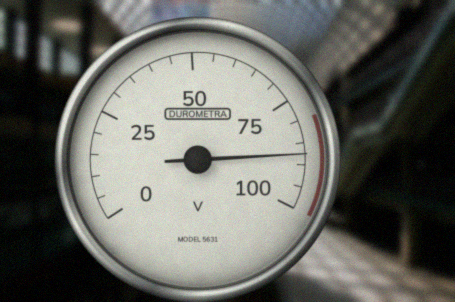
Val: 87.5 V
